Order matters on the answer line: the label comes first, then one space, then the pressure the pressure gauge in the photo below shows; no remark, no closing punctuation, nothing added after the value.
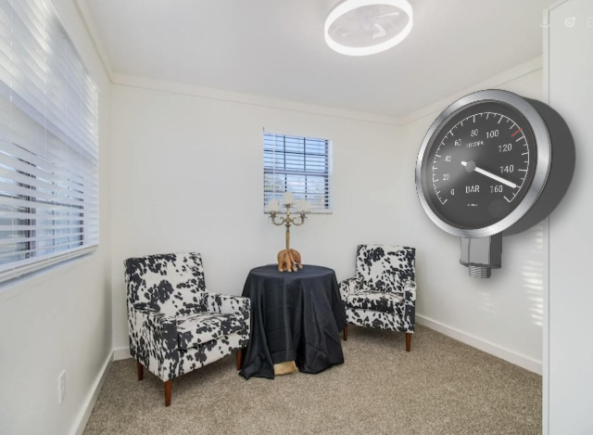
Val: 150 bar
